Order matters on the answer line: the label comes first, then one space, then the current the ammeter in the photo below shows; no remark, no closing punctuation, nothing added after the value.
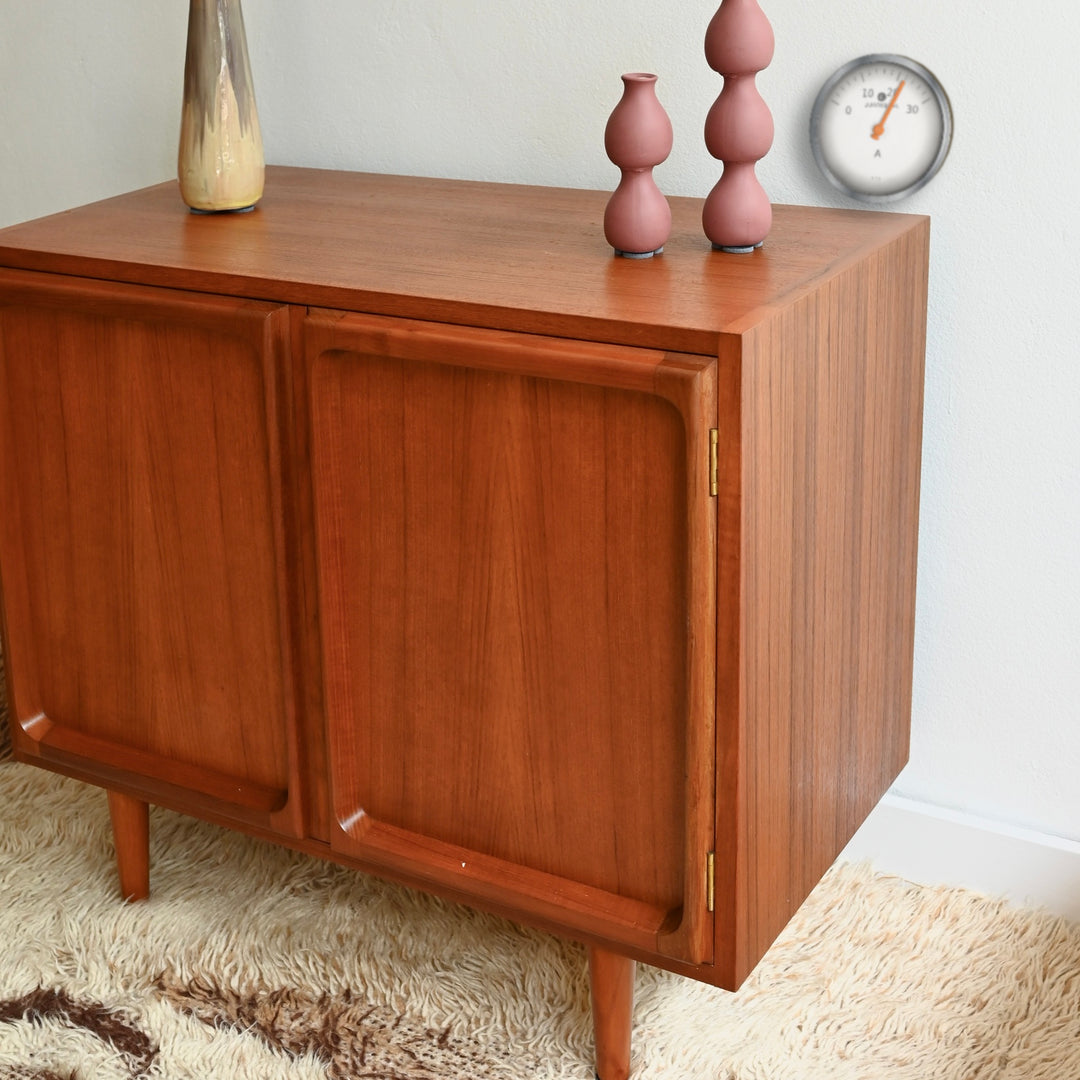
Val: 22 A
